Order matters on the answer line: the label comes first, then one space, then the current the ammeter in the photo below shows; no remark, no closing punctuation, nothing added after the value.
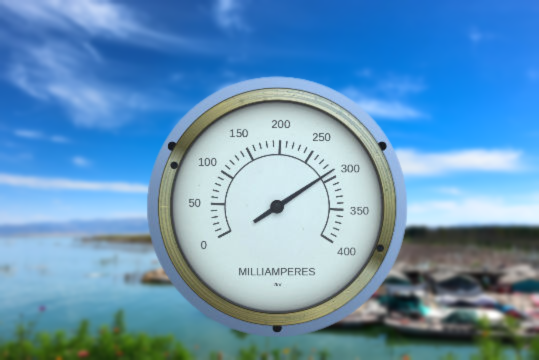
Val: 290 mA
